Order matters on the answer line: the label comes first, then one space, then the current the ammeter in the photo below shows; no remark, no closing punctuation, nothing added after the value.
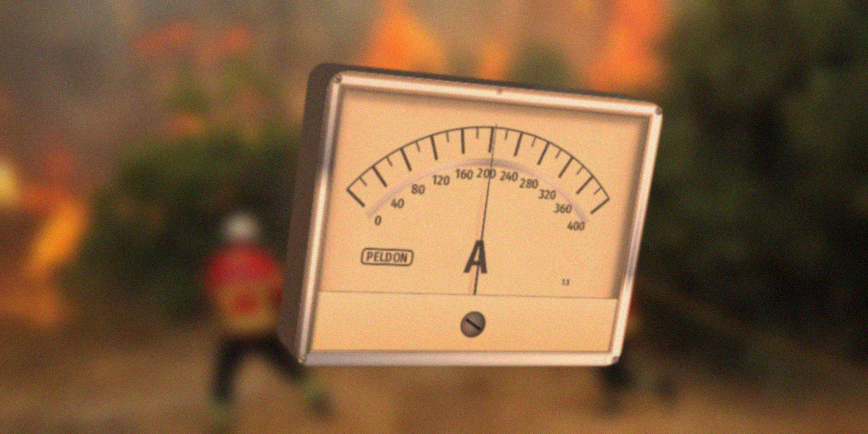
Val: 200 A
